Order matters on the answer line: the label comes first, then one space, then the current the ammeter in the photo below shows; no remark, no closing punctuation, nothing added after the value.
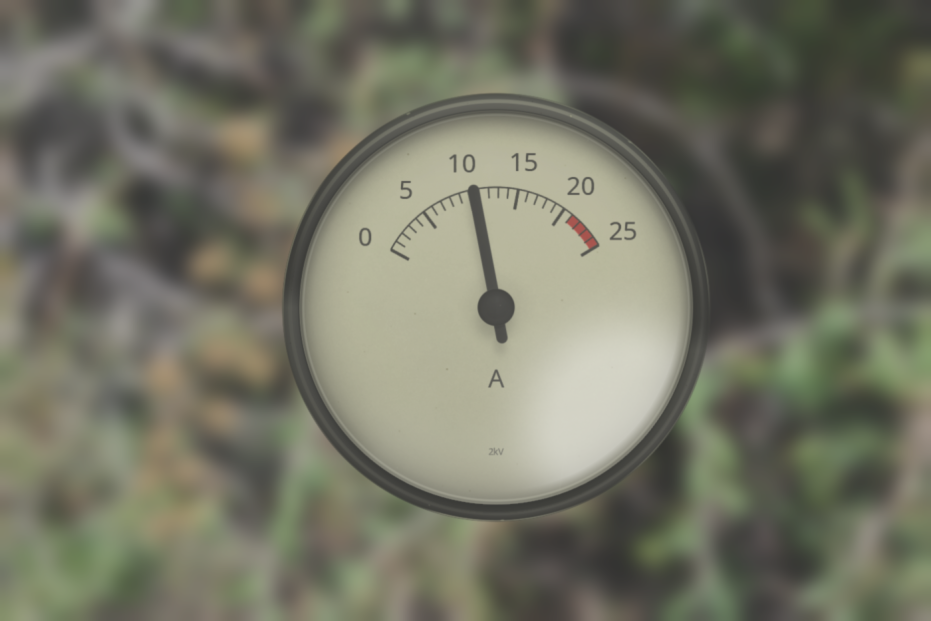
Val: 10.5 A
